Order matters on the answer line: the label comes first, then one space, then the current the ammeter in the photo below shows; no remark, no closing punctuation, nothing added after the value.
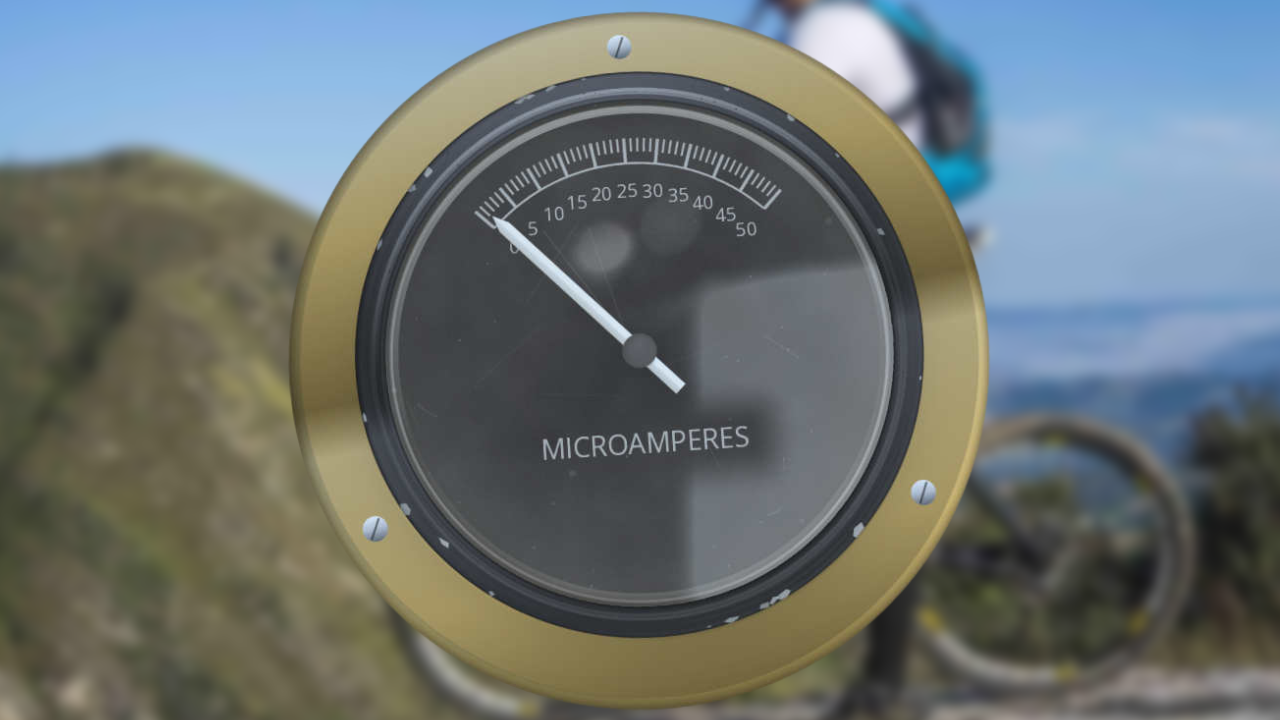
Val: 1 µA
